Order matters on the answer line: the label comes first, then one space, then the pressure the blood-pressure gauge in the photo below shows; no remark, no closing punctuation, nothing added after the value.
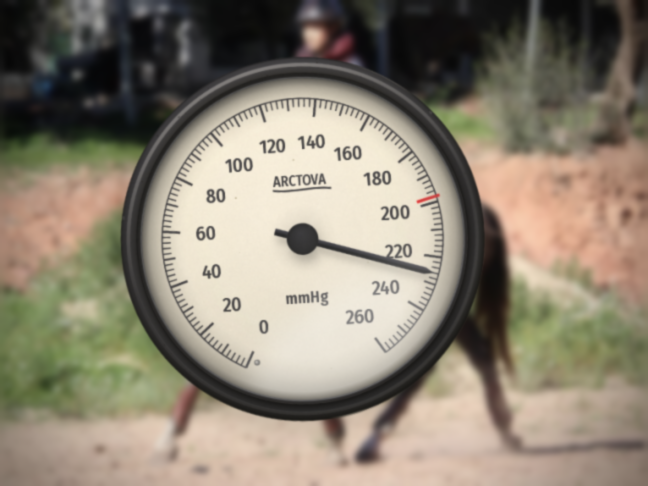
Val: 226 mmHg
